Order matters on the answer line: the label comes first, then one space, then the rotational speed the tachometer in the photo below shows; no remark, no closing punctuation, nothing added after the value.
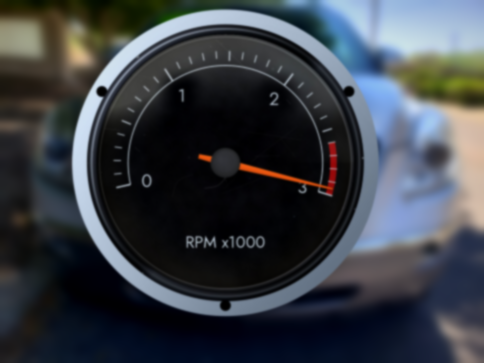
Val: 2950 rpm
